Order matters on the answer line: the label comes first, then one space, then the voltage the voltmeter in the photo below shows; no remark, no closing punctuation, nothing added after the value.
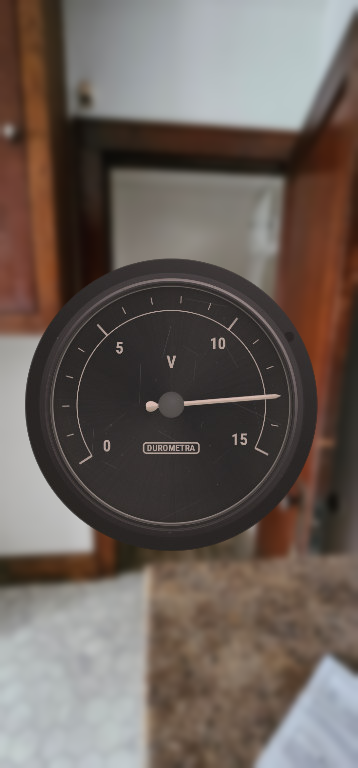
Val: 13 V
